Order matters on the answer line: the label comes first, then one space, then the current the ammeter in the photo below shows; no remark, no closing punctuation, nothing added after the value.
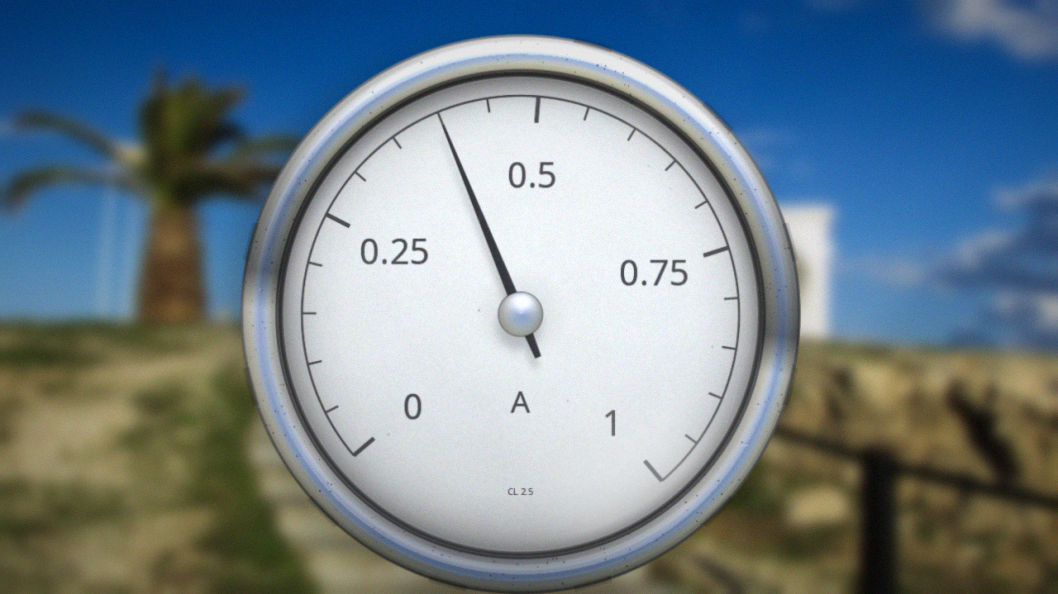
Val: 0.4 A
